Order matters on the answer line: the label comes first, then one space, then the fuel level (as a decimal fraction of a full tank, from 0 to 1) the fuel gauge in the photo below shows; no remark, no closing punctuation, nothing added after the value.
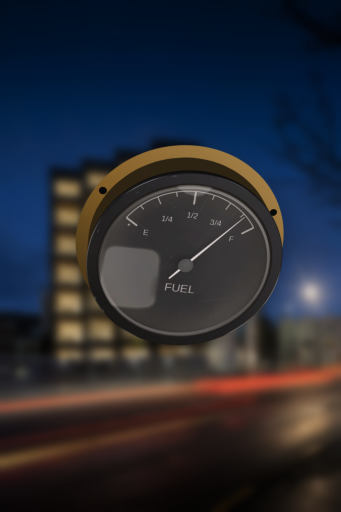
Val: 0.875
